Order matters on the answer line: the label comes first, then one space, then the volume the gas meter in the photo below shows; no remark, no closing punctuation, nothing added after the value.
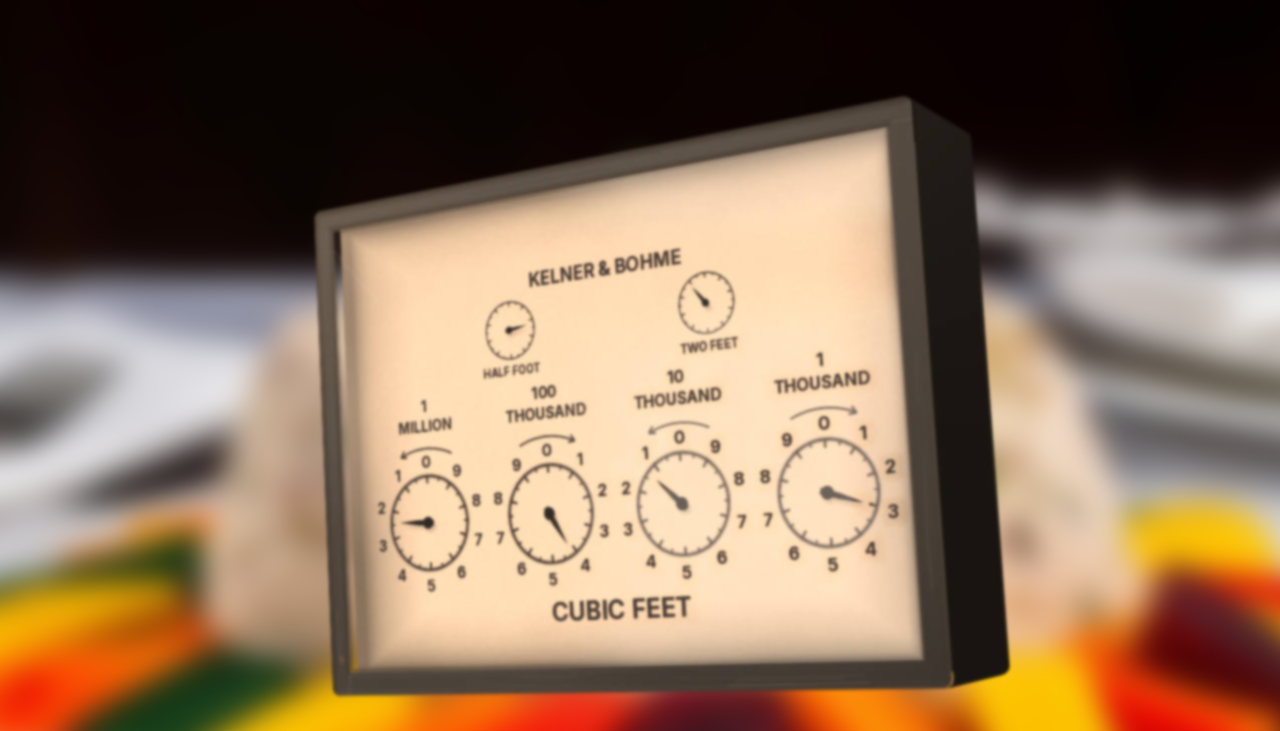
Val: 241300 ft³
